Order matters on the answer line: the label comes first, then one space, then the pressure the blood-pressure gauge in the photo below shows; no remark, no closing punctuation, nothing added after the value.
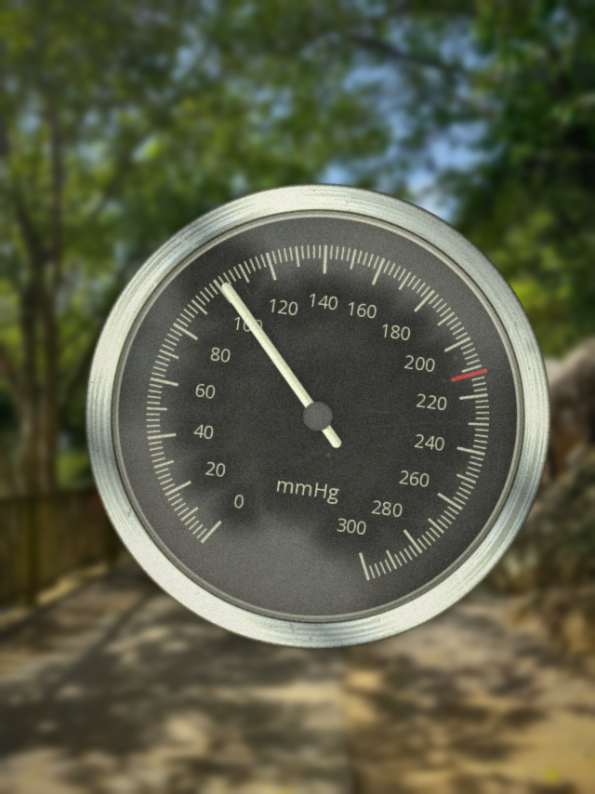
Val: 102 mmHg
